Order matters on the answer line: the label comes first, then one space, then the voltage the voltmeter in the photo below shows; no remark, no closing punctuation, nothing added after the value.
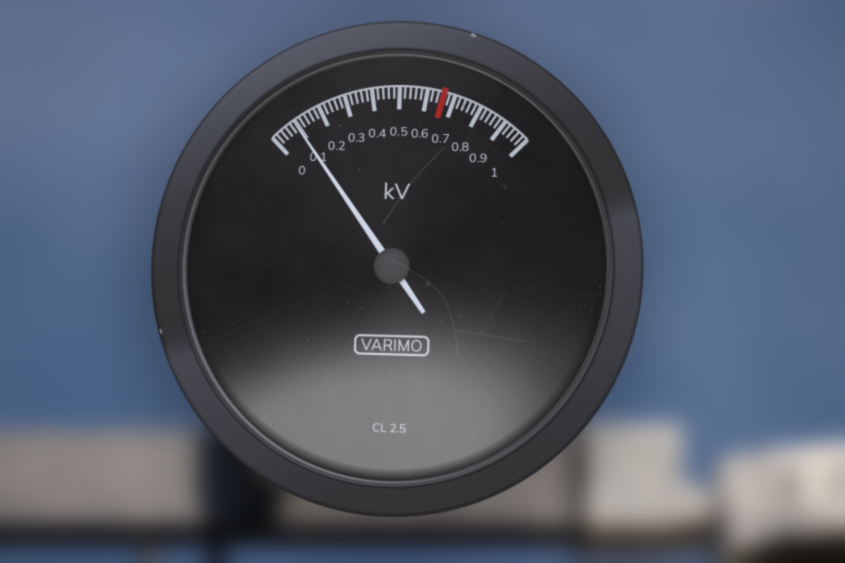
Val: 0.1 kV
